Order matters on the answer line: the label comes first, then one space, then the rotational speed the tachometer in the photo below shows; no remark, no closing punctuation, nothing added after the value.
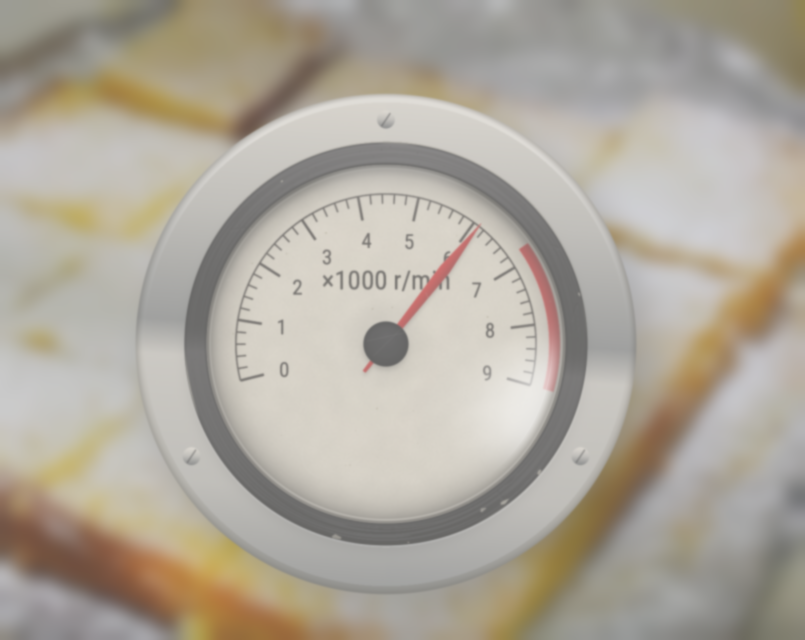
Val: 6100 rpm
